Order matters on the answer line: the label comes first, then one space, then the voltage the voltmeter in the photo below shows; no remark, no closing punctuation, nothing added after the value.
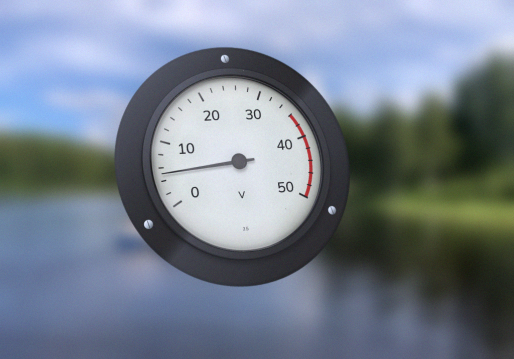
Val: 5 V
